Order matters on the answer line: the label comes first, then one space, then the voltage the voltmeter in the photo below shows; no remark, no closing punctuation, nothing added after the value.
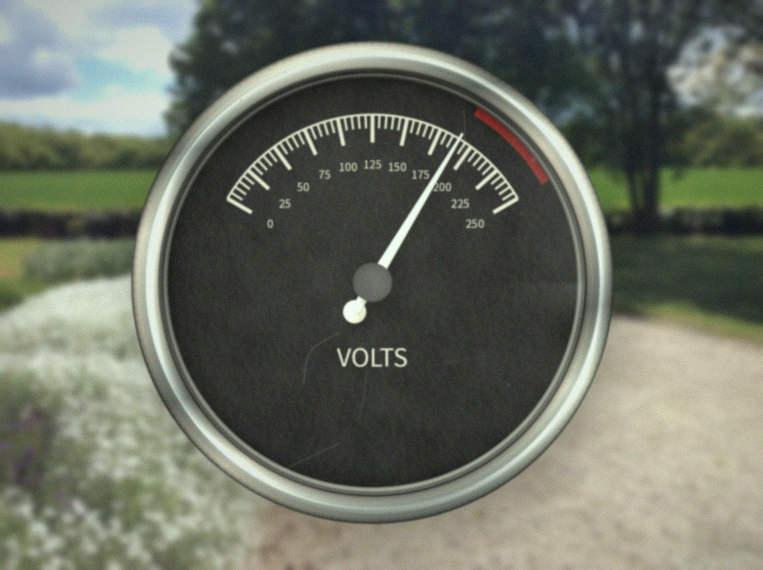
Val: 190 V
